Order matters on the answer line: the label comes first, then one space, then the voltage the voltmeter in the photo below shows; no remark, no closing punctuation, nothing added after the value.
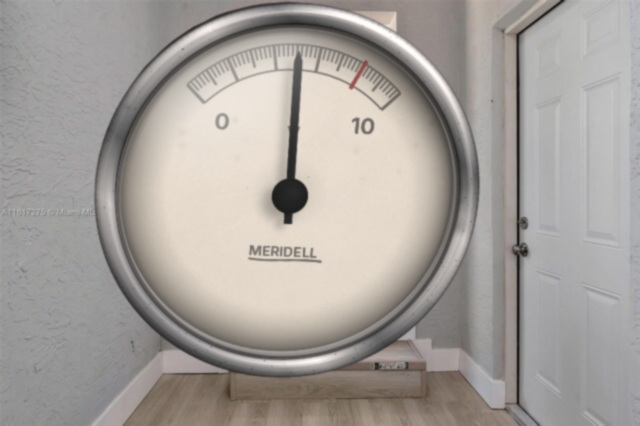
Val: 5 V
